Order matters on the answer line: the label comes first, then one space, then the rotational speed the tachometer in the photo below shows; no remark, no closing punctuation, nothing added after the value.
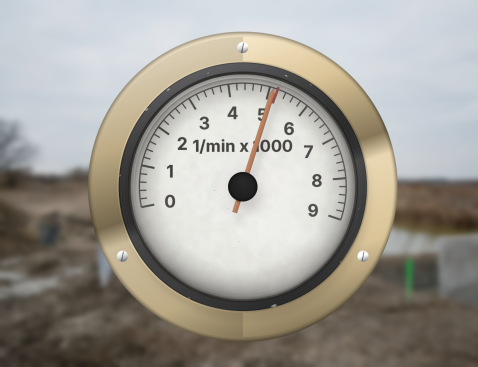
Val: 5100 rpm
